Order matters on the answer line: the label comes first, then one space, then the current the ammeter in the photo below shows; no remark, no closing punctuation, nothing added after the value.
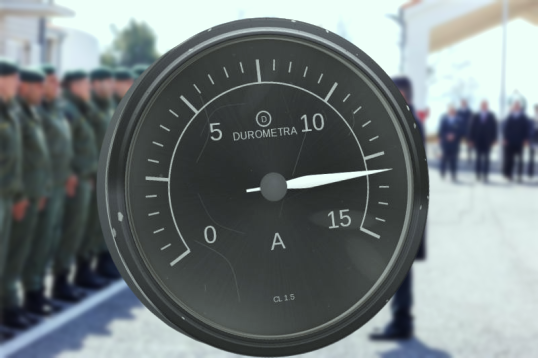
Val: 13 A
